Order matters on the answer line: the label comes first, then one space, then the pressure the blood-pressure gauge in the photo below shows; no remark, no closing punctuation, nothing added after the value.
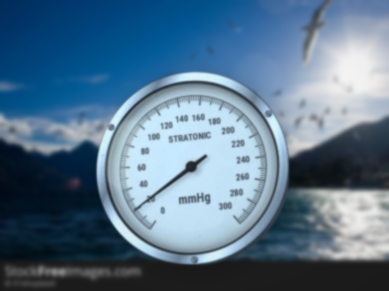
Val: 20 mmHg
